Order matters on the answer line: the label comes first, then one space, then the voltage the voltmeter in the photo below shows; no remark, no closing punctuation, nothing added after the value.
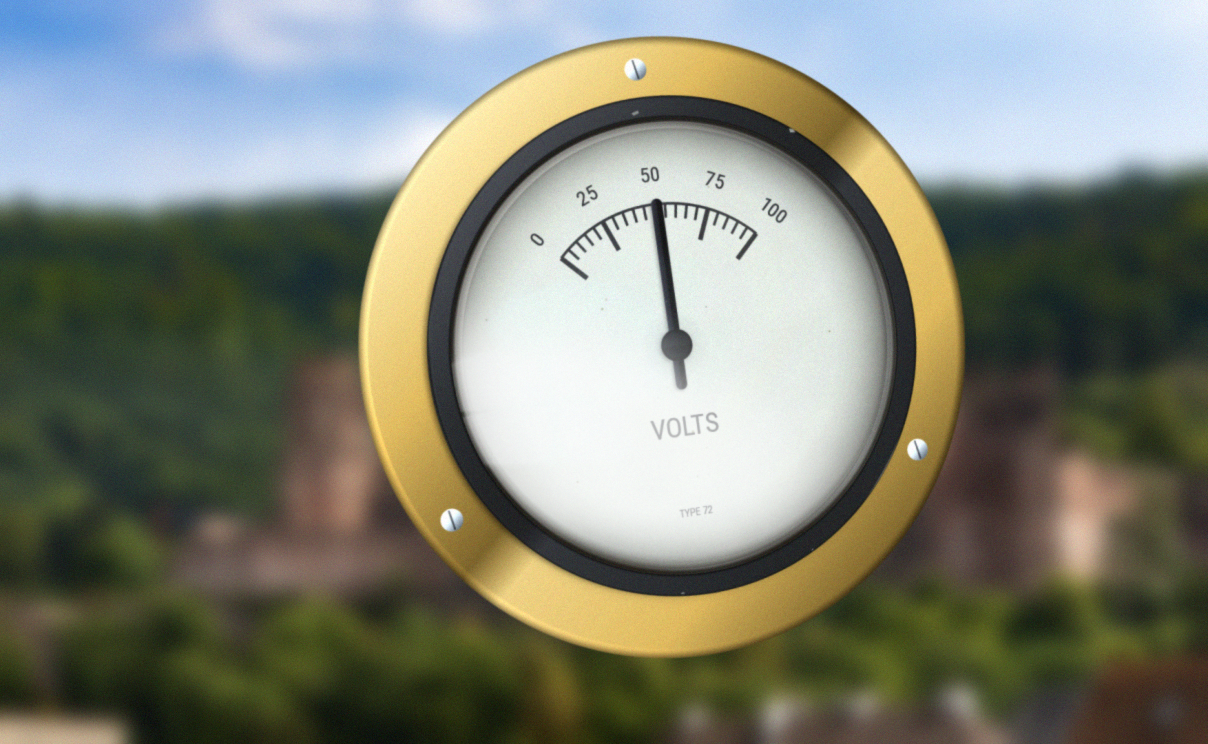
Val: 50 V
